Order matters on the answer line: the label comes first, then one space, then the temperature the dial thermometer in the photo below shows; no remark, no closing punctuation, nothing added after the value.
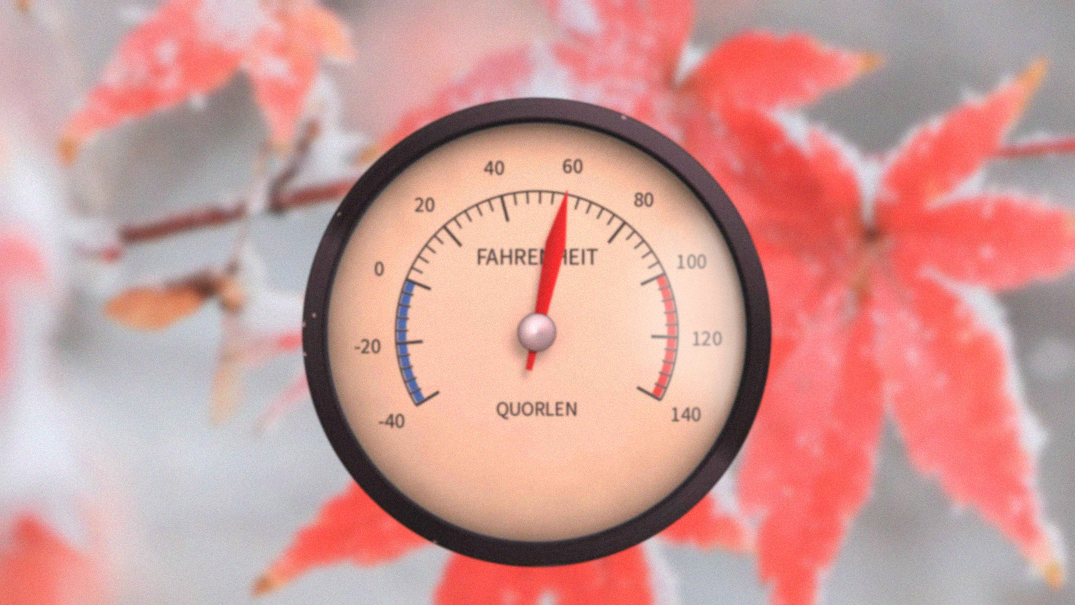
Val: 60 °F
